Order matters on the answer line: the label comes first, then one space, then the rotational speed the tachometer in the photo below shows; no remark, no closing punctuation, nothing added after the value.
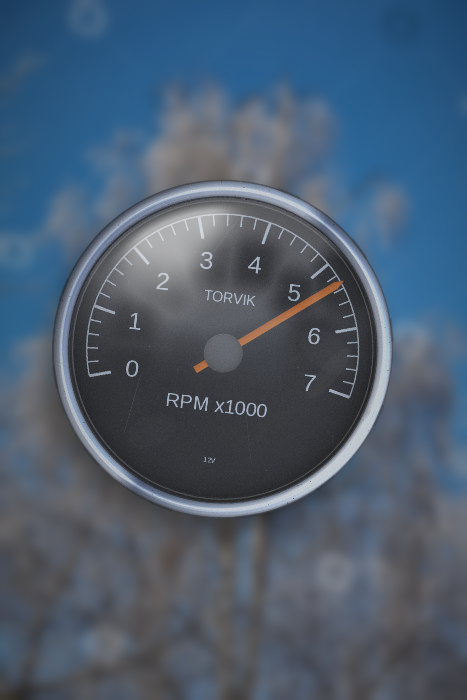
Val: 5300 rpm
